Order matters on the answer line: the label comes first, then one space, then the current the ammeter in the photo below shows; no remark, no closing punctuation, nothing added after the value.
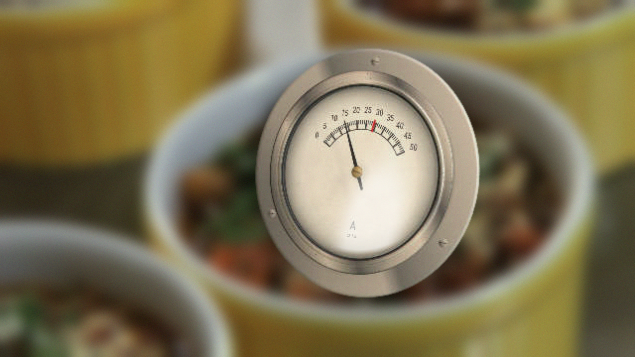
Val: 15 A
